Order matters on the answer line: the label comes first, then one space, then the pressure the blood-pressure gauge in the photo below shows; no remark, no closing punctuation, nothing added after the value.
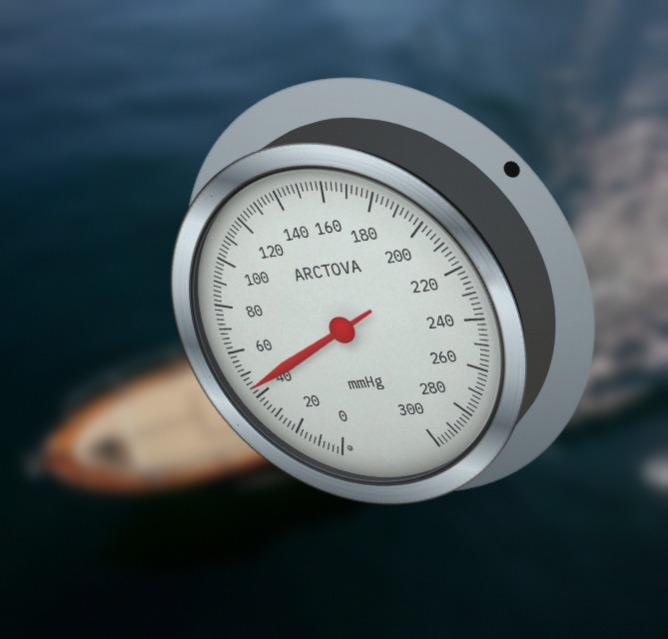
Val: 44 mmHg
